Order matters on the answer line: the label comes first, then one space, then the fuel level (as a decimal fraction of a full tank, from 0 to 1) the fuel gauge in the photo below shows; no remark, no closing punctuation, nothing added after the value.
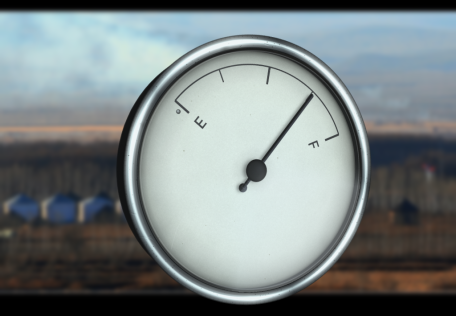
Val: 0.75
